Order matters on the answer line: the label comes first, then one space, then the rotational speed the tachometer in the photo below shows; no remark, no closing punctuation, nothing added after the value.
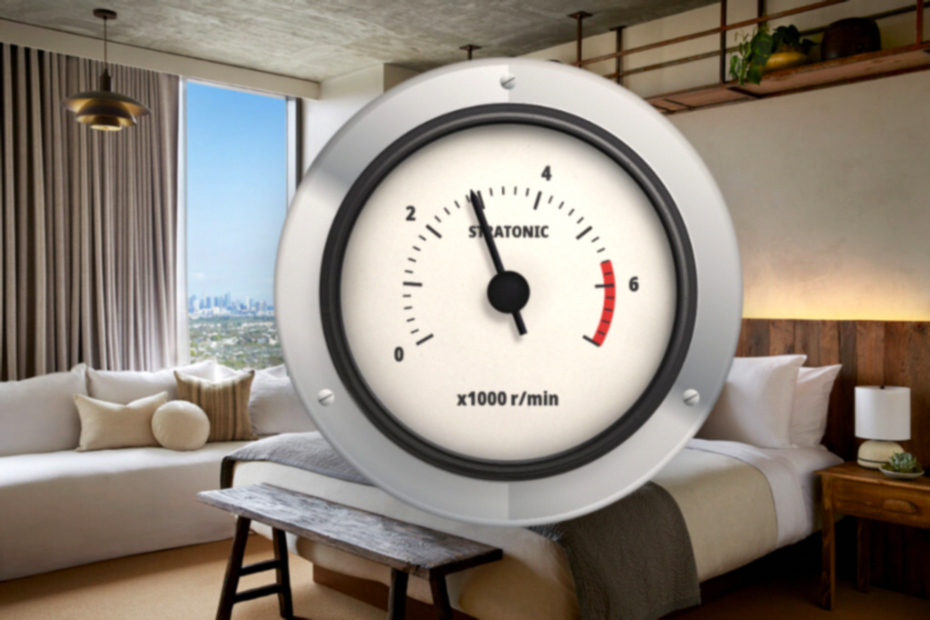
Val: 2900 rpm
